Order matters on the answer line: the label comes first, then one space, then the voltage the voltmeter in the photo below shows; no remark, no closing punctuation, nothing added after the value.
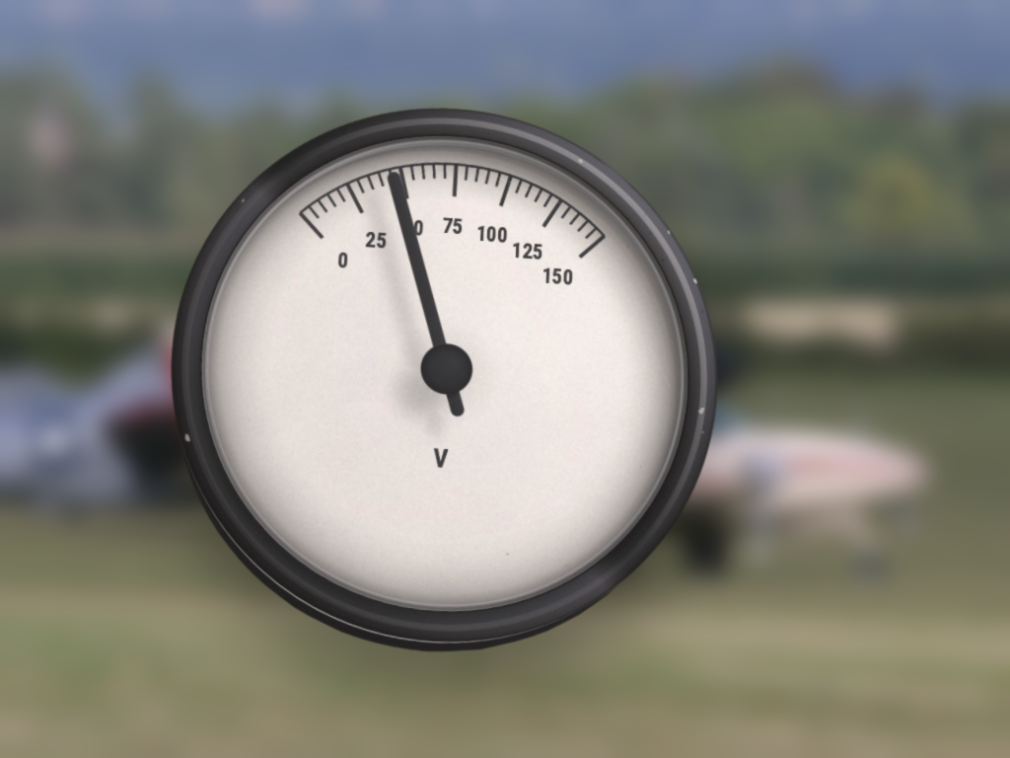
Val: 45 V
